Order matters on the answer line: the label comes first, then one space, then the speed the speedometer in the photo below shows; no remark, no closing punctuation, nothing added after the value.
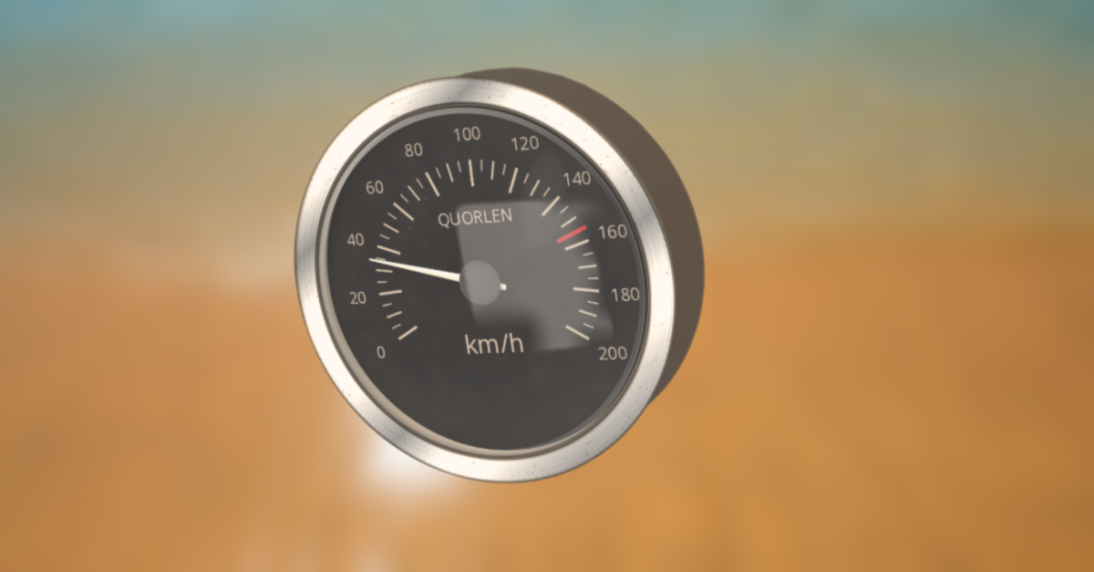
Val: 35 km/h
